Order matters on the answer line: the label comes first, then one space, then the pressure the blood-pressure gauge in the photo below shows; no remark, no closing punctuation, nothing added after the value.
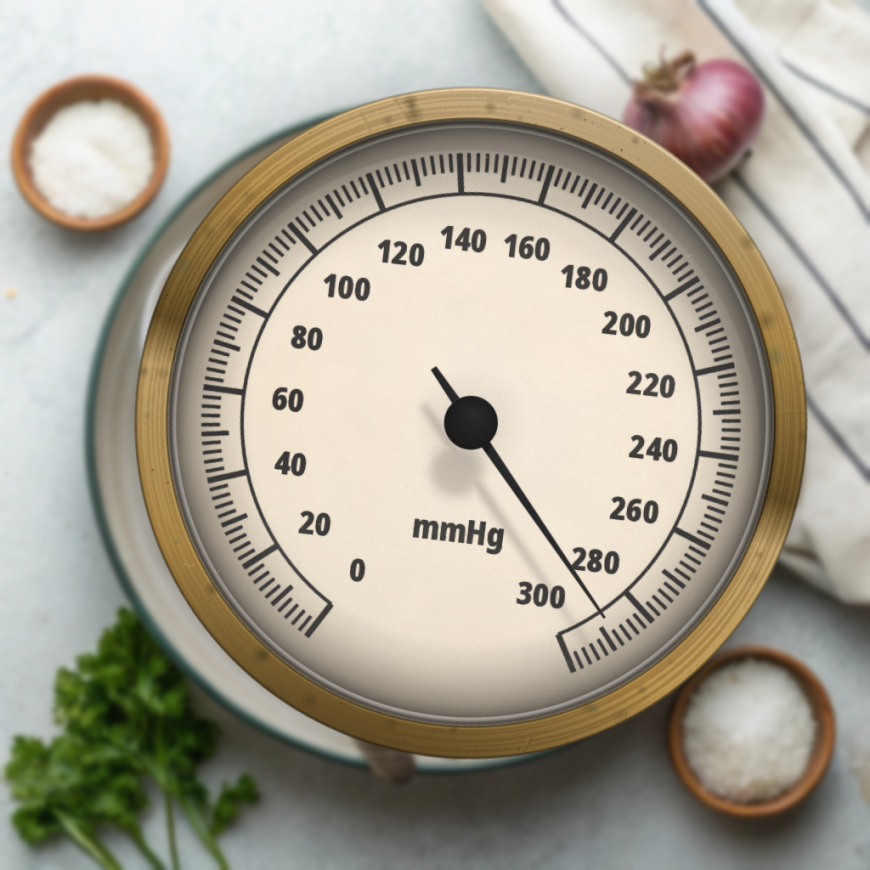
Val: 288 mmHg
